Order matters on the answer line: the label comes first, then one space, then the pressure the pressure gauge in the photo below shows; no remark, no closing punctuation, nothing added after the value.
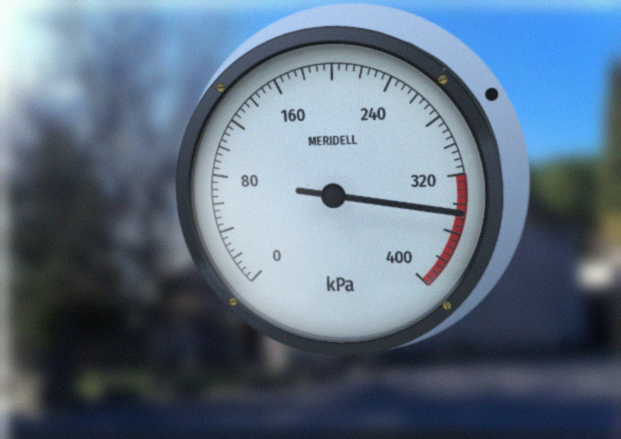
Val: 345 kPa
